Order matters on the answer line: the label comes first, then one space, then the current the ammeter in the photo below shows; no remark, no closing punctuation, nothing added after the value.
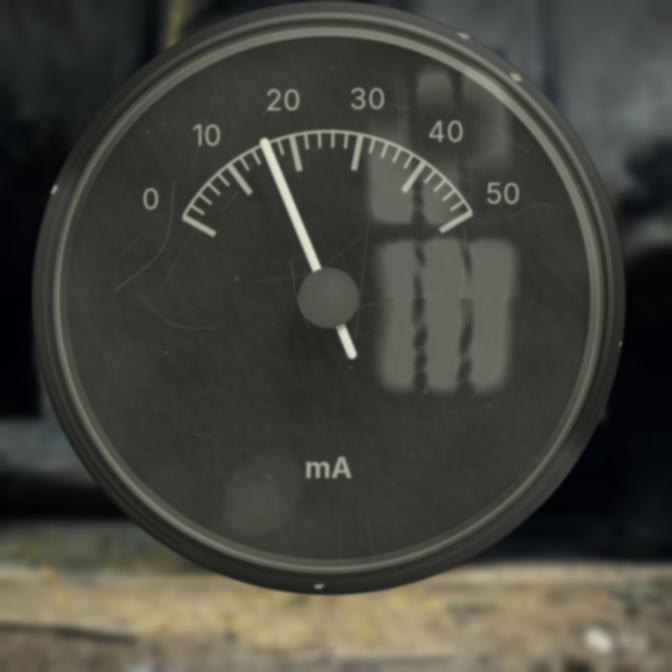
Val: 16 mA
